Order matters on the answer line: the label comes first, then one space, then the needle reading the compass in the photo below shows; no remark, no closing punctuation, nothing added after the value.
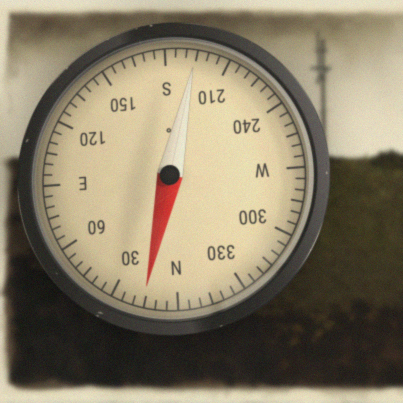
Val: 15 °
